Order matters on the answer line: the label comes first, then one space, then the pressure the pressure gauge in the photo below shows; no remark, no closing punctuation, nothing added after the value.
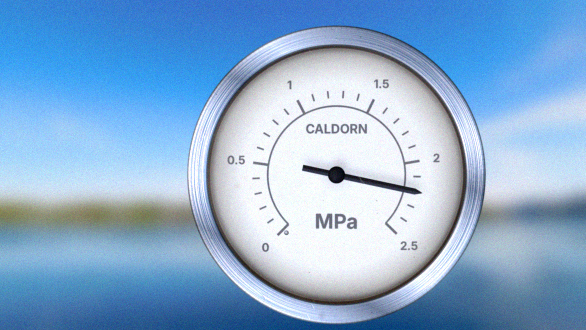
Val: 2.2 MPa
